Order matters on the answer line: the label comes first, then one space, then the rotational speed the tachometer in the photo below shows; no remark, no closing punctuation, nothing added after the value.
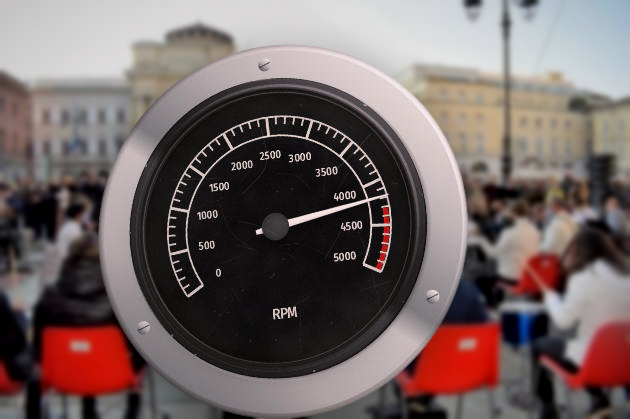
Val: 4200 rpm
